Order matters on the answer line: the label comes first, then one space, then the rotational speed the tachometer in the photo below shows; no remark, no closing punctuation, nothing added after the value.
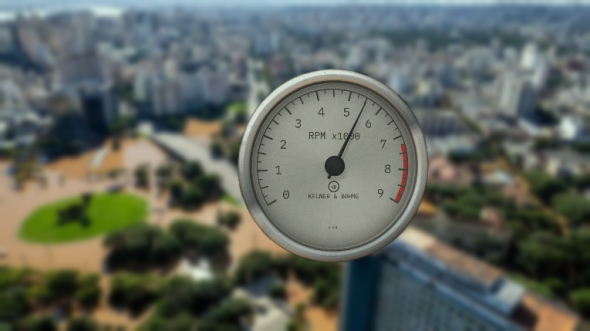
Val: 5500 rpm
